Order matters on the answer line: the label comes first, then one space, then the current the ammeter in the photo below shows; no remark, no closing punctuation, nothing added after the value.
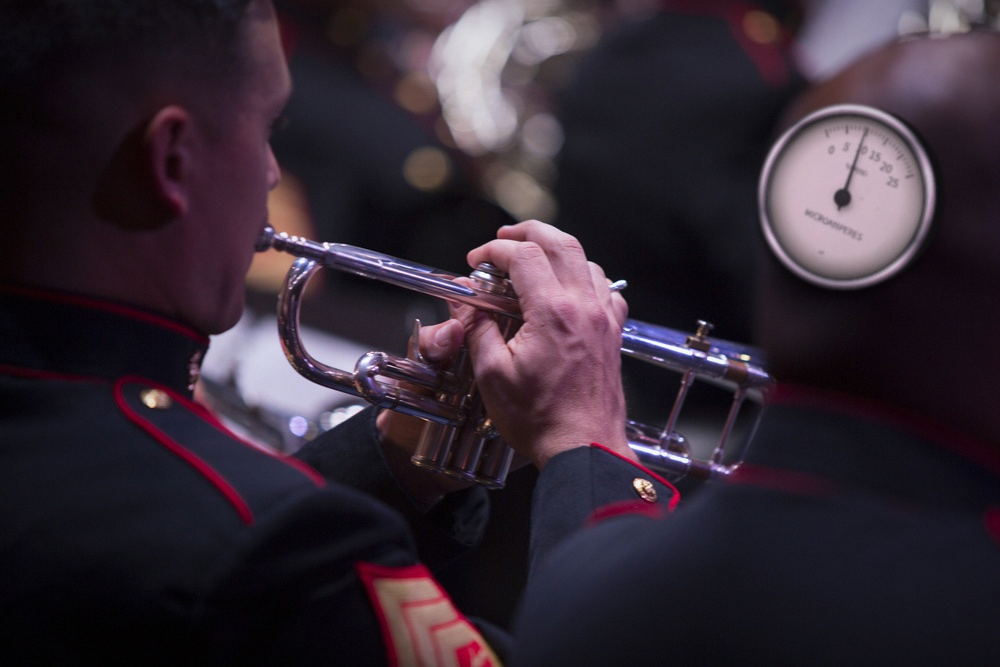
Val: 10 µA
